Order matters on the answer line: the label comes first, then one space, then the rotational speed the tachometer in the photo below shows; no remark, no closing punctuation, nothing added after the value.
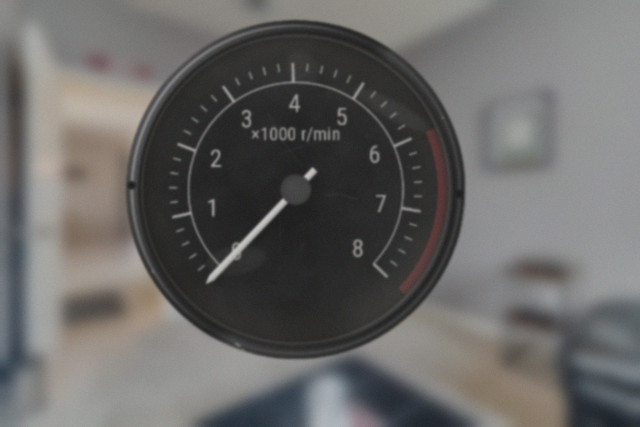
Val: 0 rpm
